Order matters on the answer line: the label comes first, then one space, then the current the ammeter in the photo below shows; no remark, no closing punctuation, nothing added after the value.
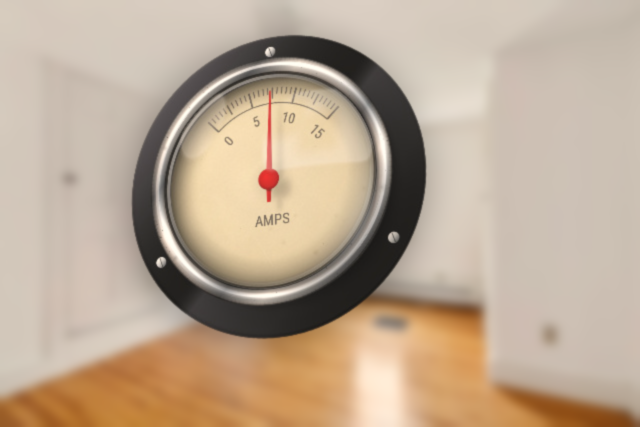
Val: 7.5 A
